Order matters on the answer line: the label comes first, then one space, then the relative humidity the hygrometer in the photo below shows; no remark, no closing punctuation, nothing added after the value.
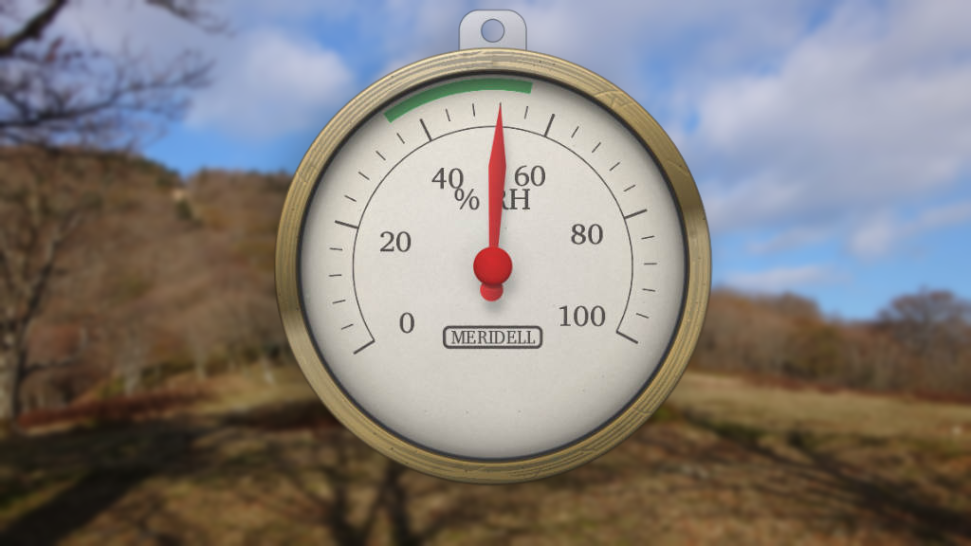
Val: 52 %
